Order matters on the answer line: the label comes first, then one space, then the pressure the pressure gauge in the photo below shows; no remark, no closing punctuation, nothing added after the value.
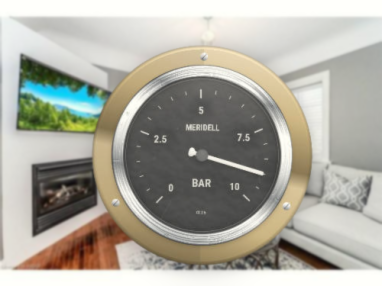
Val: 9 bar
